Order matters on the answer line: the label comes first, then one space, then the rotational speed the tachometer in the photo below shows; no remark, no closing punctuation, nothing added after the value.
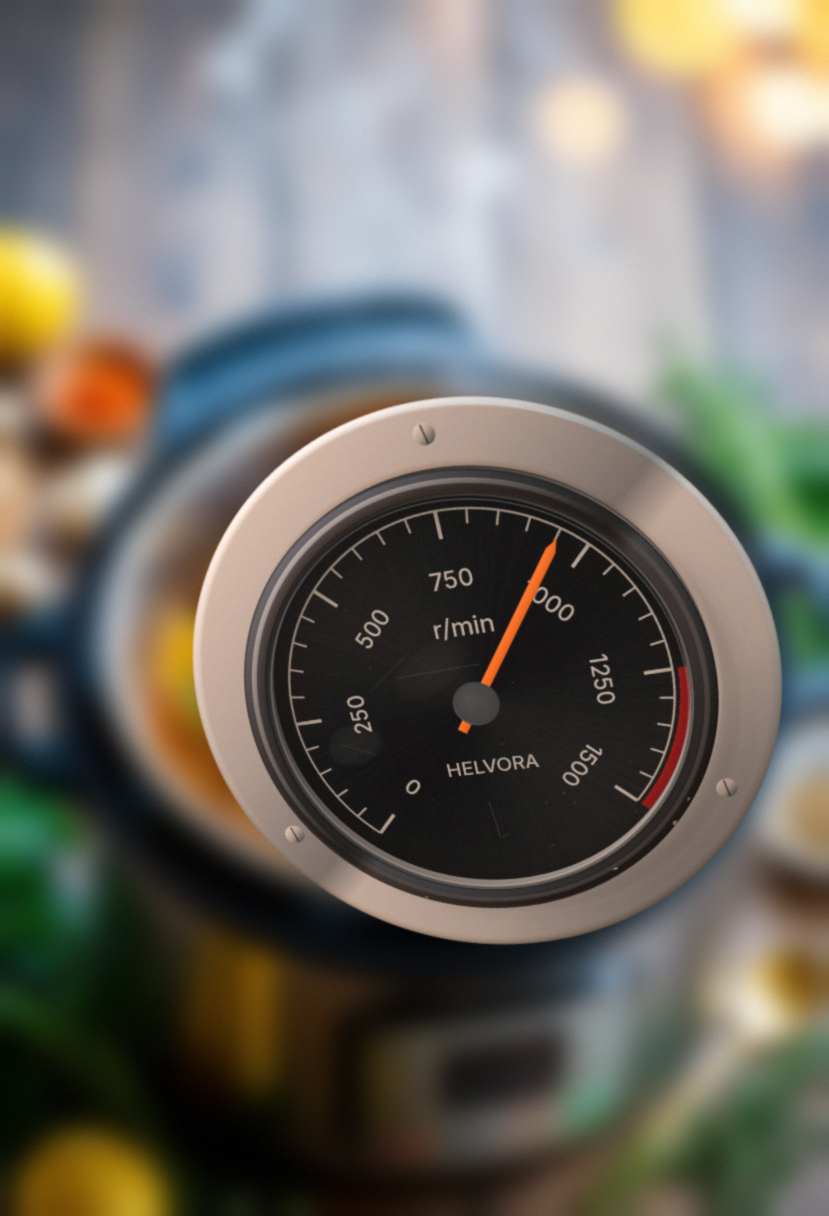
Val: 950 rpm
